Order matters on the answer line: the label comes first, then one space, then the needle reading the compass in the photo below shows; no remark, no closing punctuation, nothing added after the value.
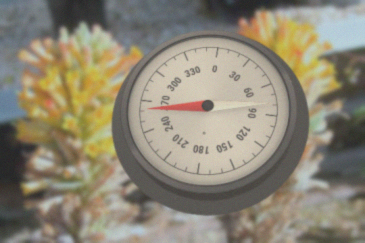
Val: 260 °
